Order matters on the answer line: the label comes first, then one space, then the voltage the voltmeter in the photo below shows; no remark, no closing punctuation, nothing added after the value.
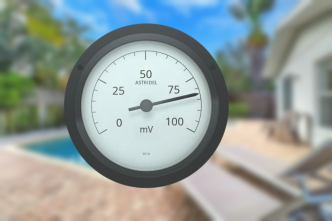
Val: 82.5 mV
